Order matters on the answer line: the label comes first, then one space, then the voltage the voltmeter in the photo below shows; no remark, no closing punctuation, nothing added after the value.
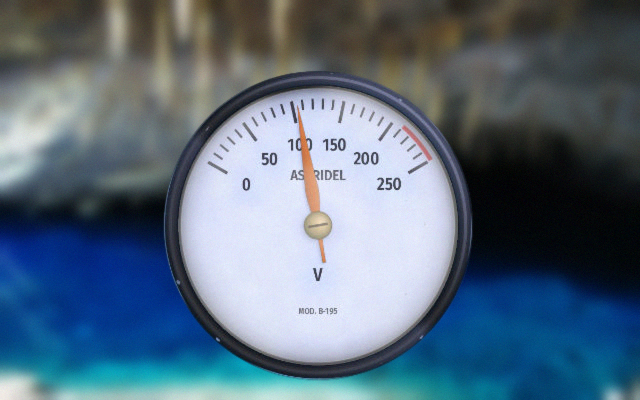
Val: 105 V
